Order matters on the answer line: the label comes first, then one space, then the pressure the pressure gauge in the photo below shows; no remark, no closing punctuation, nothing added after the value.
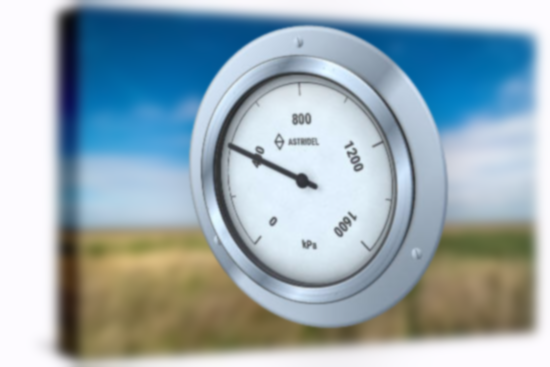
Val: 400 kPa
